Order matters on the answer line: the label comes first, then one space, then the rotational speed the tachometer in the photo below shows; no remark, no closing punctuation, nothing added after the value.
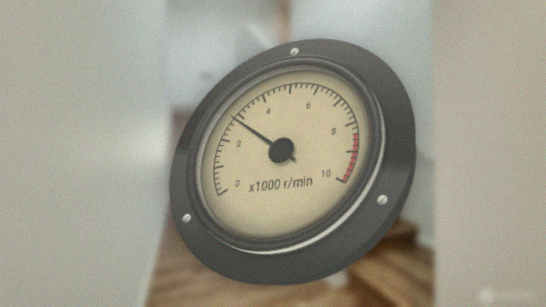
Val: 2800 rpm
